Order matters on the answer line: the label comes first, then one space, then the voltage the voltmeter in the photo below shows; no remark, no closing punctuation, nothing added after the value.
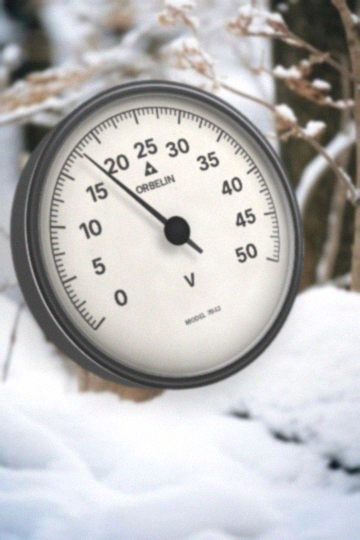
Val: 17.5 V
